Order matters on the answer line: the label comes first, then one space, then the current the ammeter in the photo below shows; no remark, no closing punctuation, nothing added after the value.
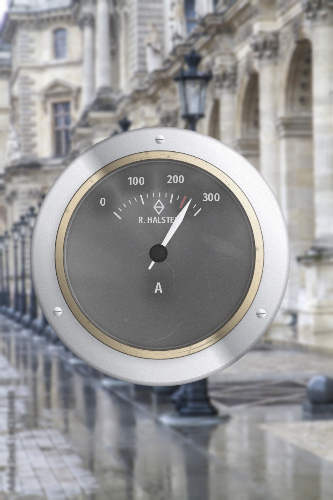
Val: 260 A
